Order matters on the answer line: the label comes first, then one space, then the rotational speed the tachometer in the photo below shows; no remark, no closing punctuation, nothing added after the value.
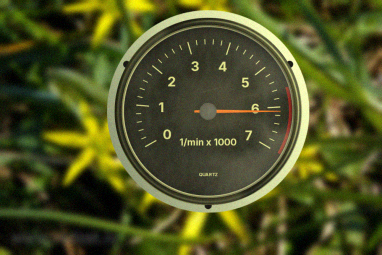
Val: 6100 rpm
